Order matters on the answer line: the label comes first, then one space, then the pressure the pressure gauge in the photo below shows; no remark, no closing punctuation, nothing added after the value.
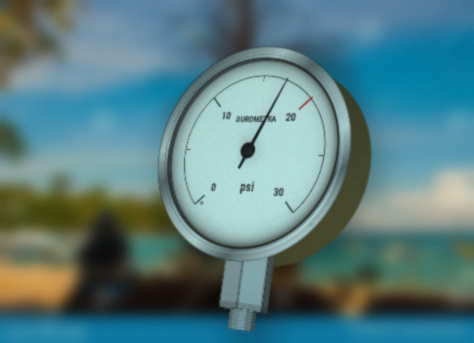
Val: 17.5 psi
